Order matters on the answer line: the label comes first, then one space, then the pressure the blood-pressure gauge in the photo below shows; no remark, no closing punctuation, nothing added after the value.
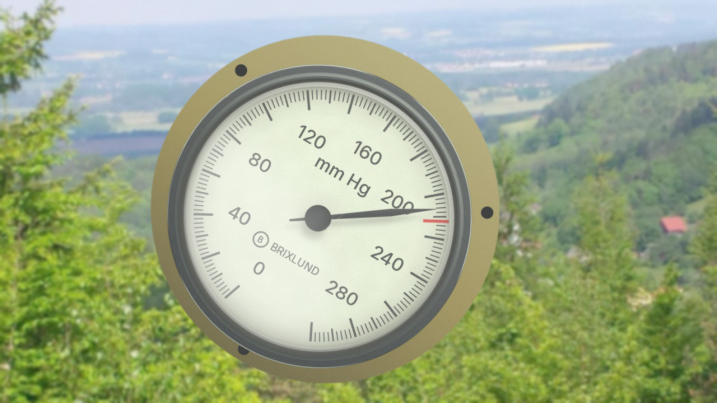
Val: 206 mmHg
